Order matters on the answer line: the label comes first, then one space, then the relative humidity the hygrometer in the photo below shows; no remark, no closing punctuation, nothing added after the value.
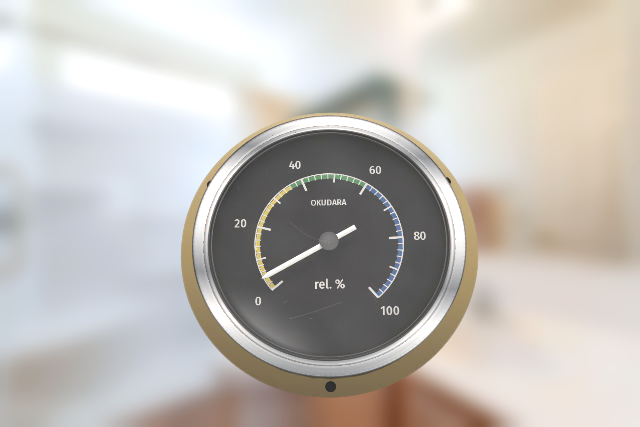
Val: 4 %
